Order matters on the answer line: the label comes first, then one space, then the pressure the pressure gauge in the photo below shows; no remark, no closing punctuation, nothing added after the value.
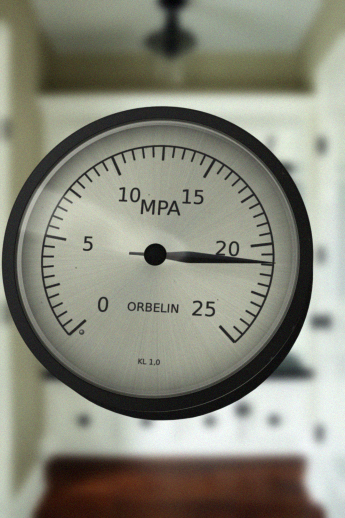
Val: 21 MPa
